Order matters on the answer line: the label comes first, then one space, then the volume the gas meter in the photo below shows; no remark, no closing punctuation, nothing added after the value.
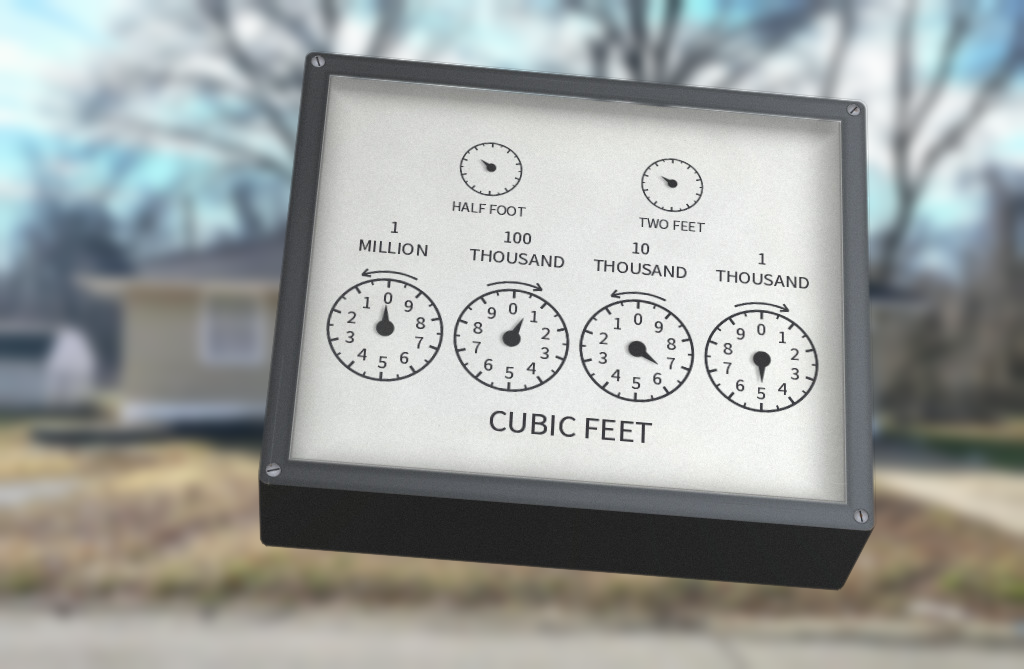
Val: 6500 ft³
